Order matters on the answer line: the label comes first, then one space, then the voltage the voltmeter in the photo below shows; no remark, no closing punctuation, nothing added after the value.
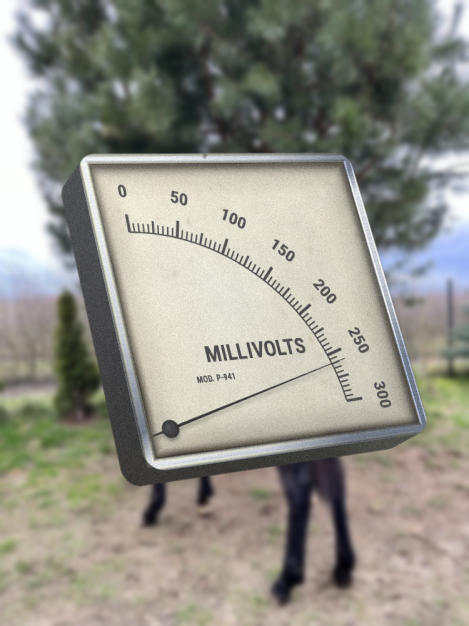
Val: 260 mV
